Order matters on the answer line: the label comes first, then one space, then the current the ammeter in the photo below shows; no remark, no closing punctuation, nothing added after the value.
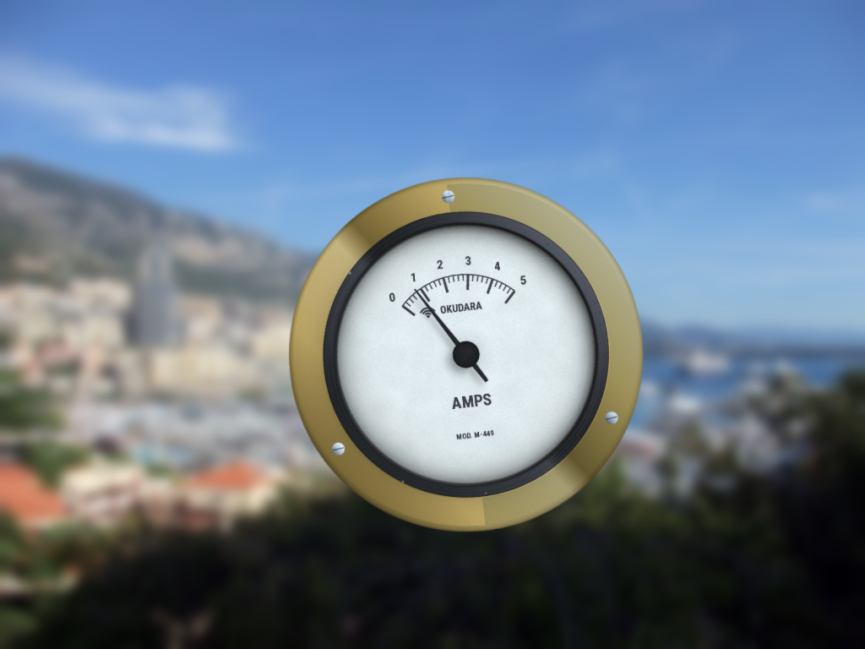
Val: 0.8 A
